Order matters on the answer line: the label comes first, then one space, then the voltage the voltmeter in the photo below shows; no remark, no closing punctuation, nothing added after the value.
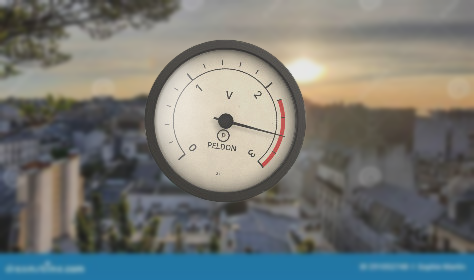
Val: 2.6 V
